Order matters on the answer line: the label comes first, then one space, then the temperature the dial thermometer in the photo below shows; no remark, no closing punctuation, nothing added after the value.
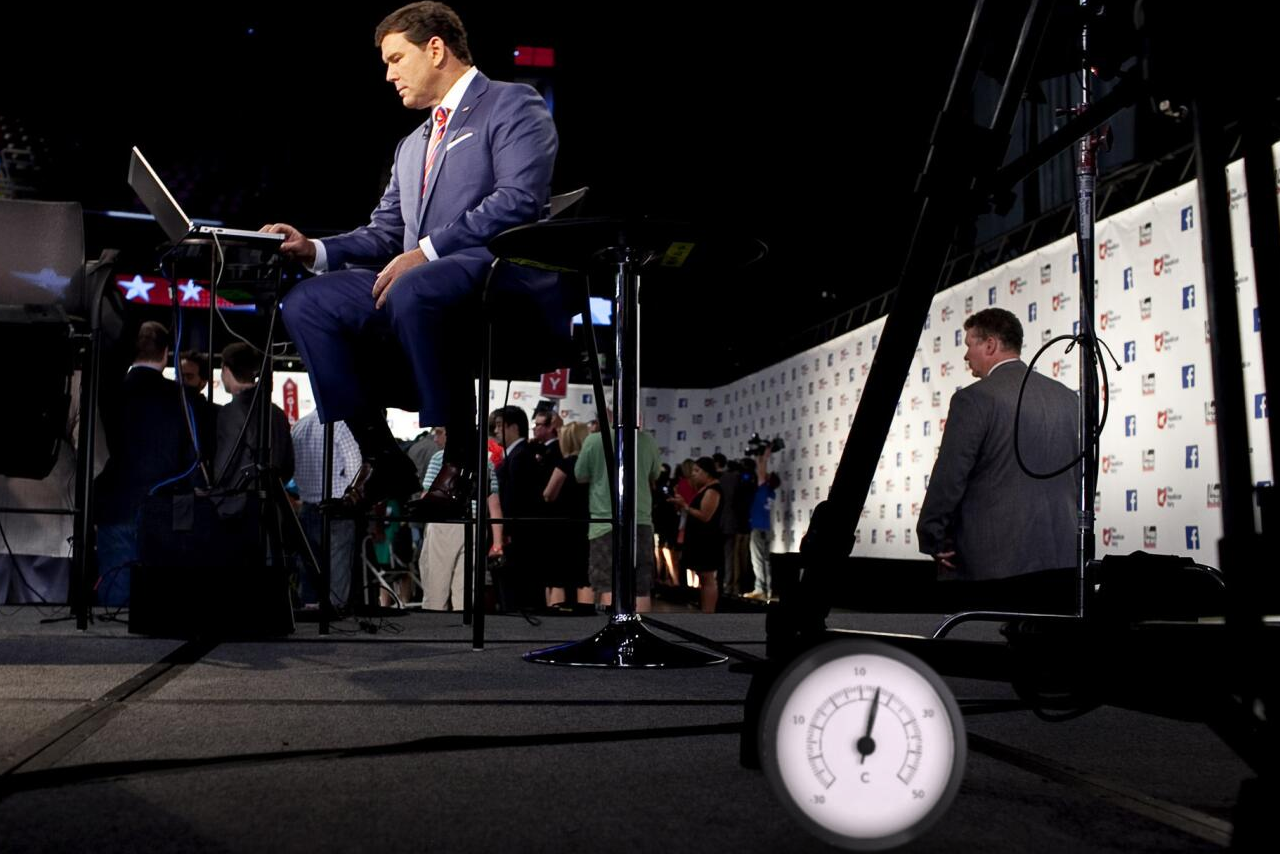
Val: 15 °C
